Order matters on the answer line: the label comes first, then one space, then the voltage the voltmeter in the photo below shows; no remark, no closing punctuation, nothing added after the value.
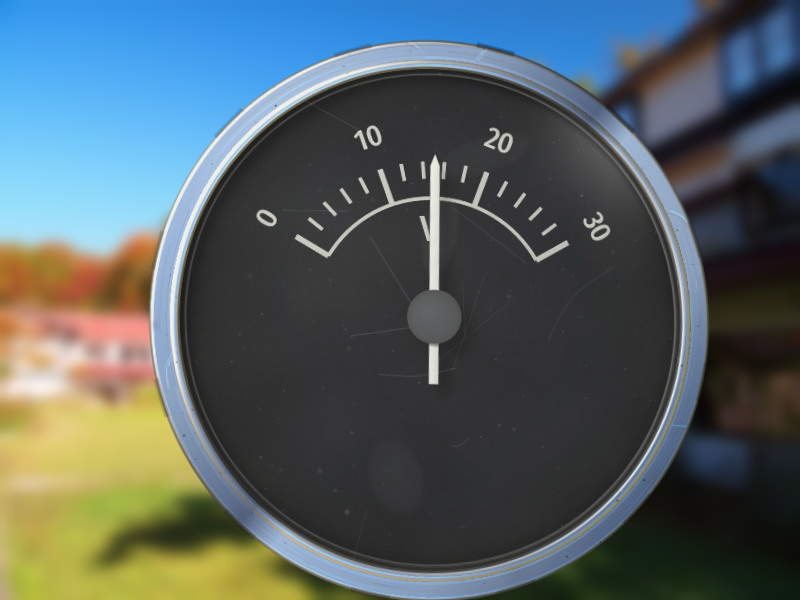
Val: 15 V
